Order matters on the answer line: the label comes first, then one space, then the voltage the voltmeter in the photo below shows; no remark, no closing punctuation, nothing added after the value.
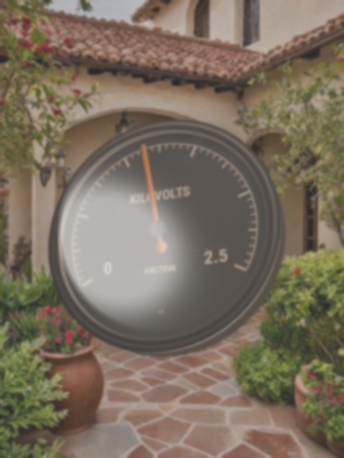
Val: 1.15 kV
